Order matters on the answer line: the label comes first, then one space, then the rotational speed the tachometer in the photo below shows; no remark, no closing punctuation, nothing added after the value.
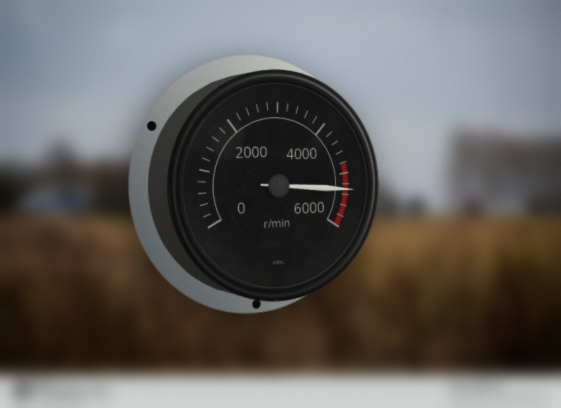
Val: 5300 rpm
